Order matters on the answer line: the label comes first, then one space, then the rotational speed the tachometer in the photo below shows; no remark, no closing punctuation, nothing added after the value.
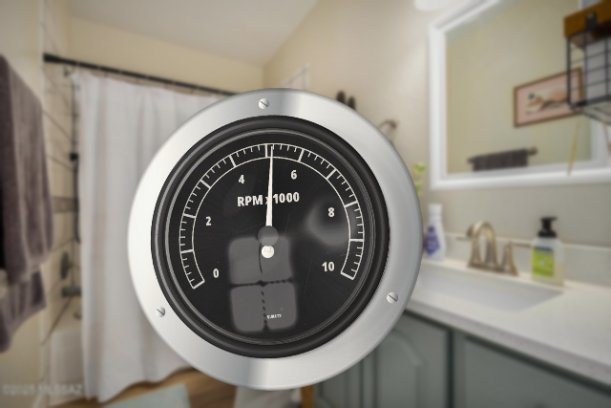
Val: 5200 rpm
